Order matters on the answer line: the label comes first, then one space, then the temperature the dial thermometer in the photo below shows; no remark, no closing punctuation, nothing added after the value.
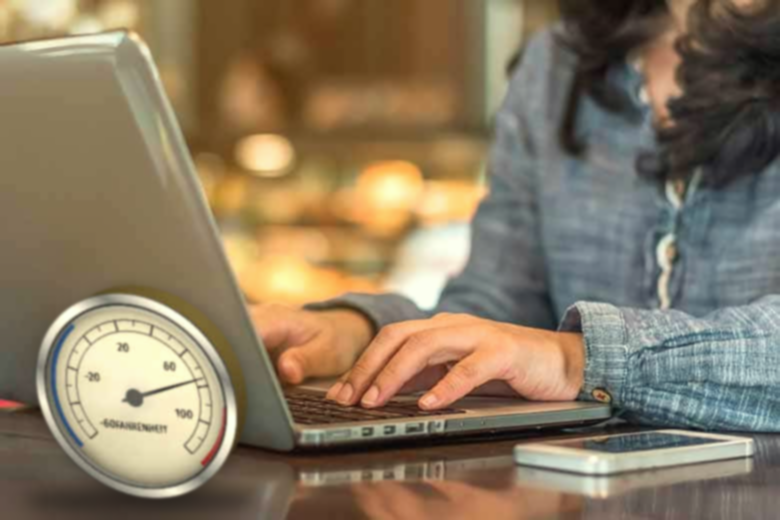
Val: 75 °F
